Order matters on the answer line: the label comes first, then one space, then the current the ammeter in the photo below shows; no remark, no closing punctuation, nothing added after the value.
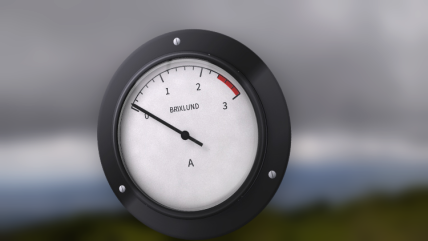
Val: 0.1 A
